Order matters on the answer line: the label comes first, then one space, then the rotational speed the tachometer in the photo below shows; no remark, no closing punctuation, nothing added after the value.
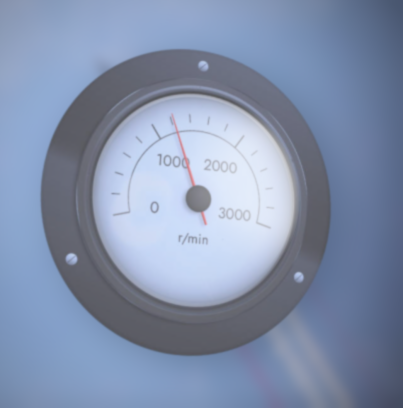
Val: 1200 rpm
